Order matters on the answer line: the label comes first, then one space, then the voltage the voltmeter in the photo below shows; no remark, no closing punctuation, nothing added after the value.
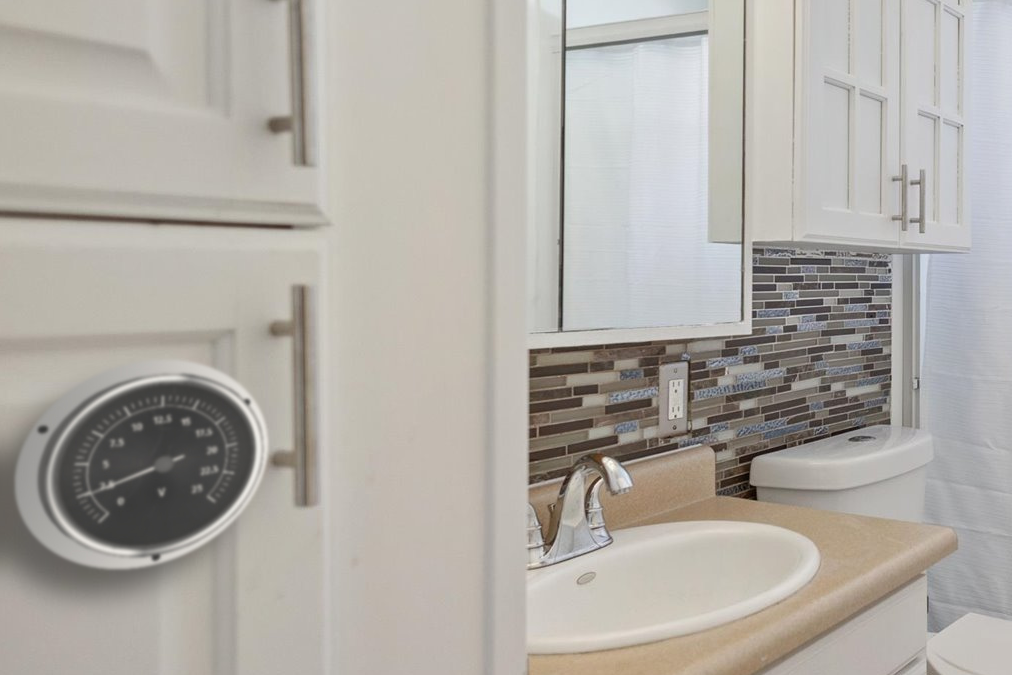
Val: 2.5 V
